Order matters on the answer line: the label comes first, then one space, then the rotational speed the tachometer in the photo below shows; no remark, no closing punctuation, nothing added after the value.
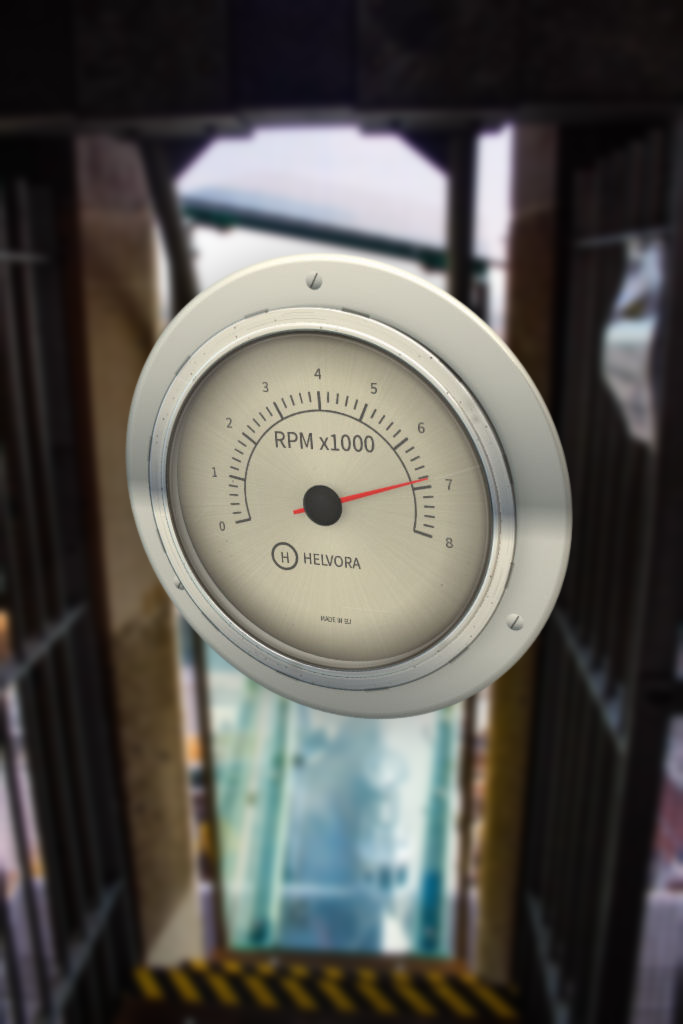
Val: 6800 rpm
